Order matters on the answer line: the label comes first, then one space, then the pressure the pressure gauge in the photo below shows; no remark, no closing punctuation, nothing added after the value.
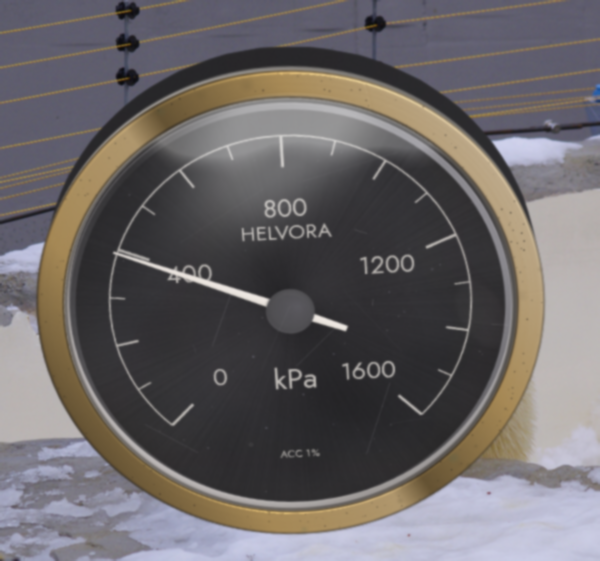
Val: 400 kPa
